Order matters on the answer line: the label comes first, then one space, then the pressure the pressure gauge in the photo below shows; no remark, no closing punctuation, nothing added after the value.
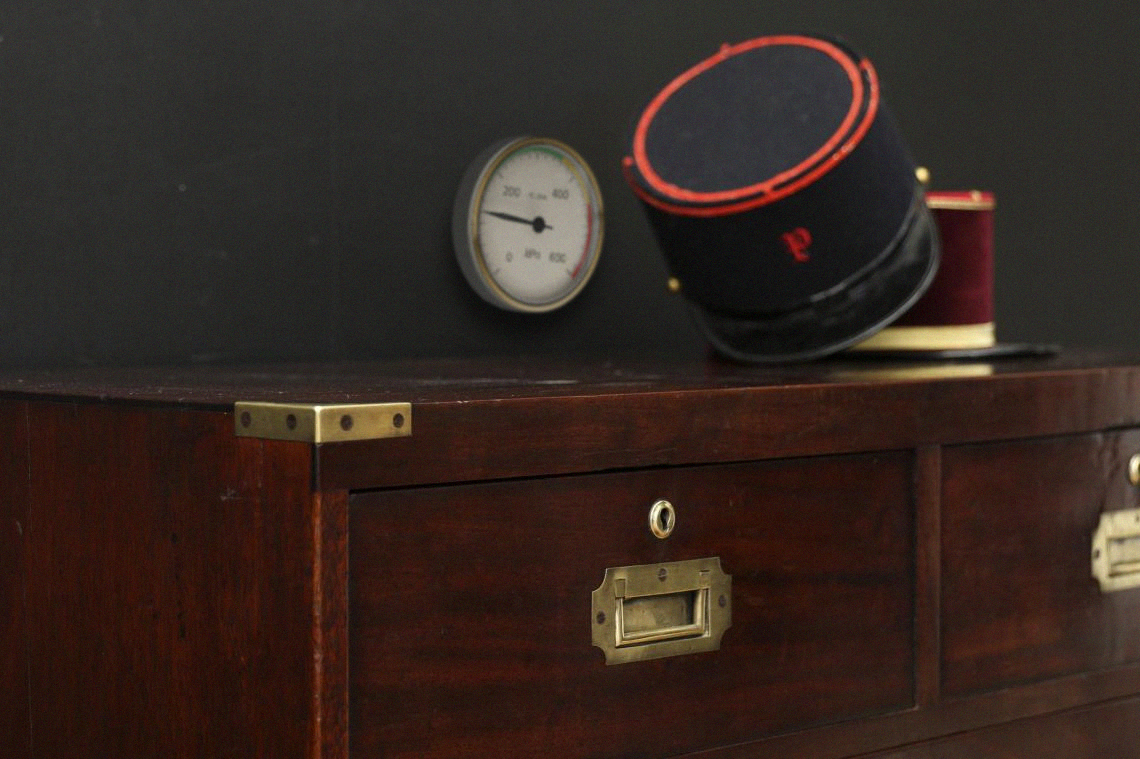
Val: 120 kPa
